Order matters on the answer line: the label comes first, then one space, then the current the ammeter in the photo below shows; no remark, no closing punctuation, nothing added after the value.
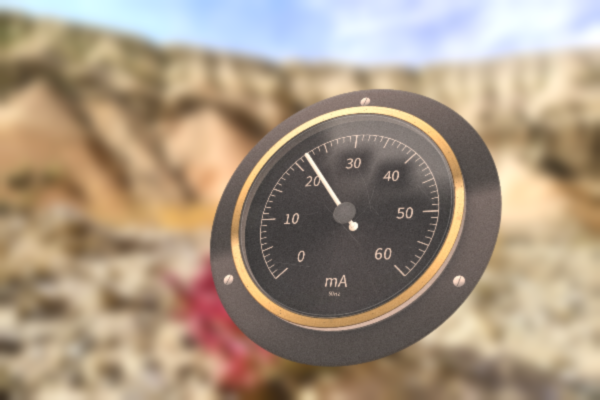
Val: 22 mA
